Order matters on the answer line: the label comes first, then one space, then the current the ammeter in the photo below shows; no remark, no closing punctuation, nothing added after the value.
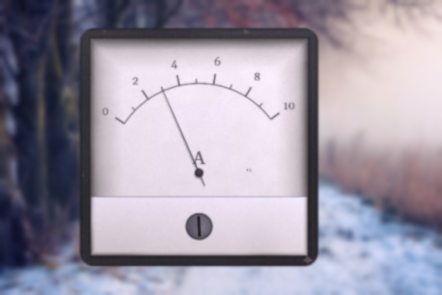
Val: 3 A
